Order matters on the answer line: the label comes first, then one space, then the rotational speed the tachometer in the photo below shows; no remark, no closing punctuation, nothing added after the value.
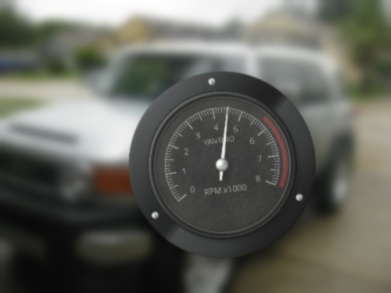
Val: 4500 rpm
